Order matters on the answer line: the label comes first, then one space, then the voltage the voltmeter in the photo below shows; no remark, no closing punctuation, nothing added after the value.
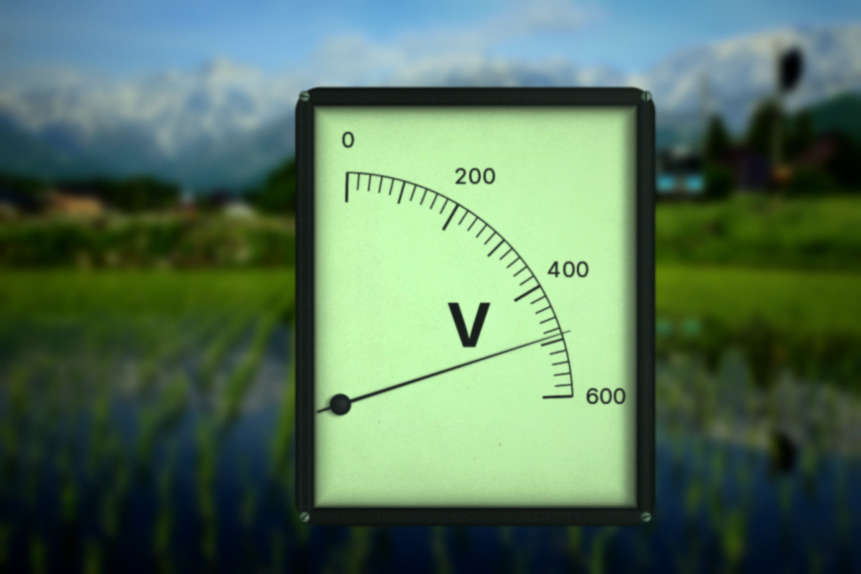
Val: 490 V
